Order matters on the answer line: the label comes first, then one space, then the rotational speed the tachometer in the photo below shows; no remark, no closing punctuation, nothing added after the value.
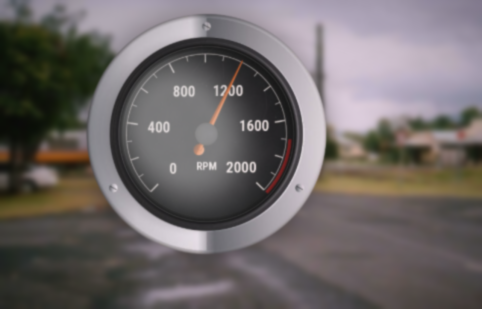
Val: 1200 rpm
